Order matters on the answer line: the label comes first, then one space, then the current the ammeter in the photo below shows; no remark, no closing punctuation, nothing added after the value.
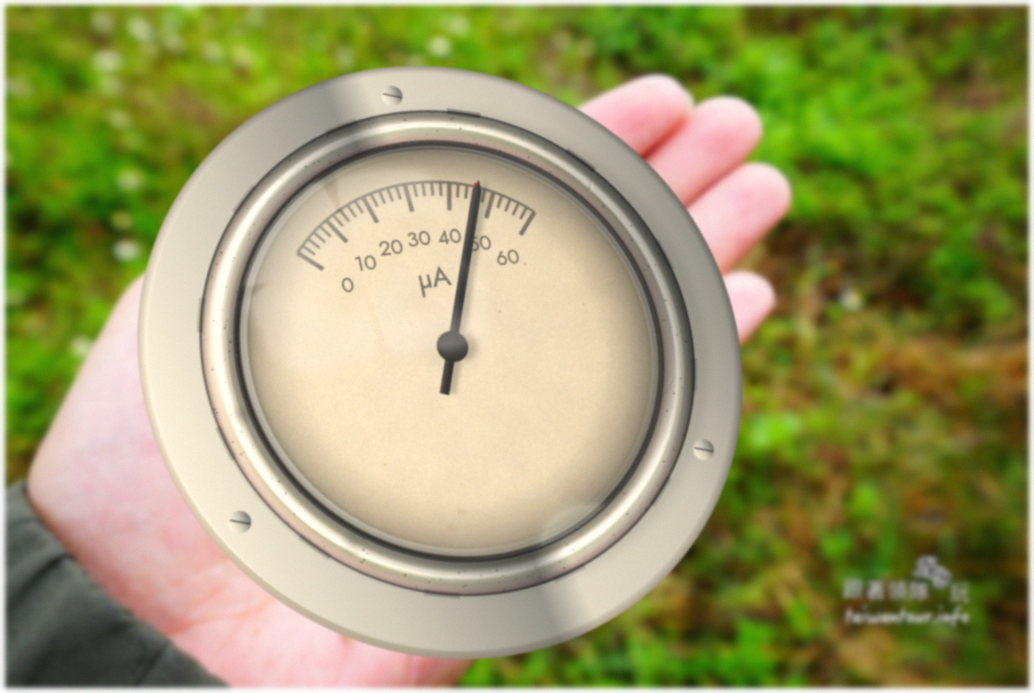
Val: 46 µA
